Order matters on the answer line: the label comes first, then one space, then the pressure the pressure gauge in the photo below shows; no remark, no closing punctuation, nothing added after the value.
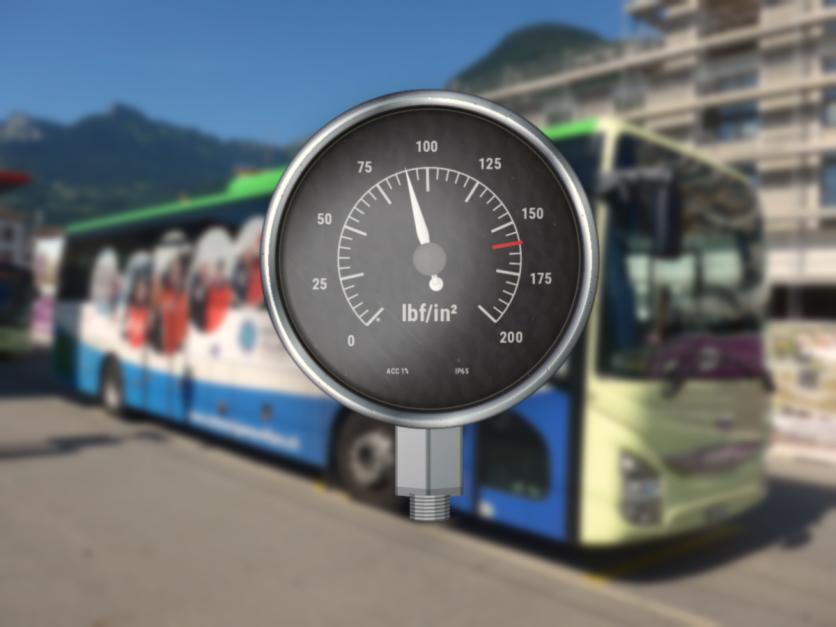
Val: 90 psi
